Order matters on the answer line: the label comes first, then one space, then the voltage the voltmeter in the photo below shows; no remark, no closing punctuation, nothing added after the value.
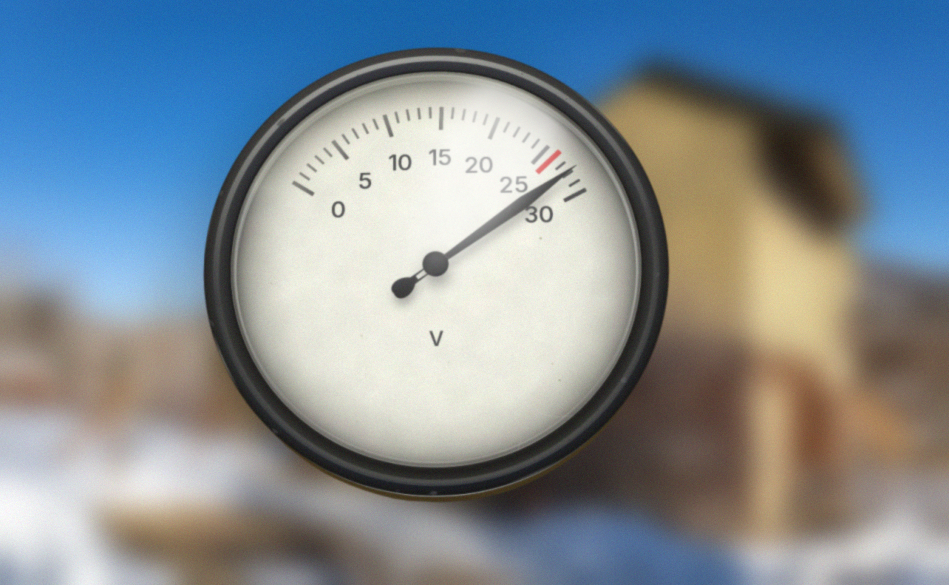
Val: 28 V
